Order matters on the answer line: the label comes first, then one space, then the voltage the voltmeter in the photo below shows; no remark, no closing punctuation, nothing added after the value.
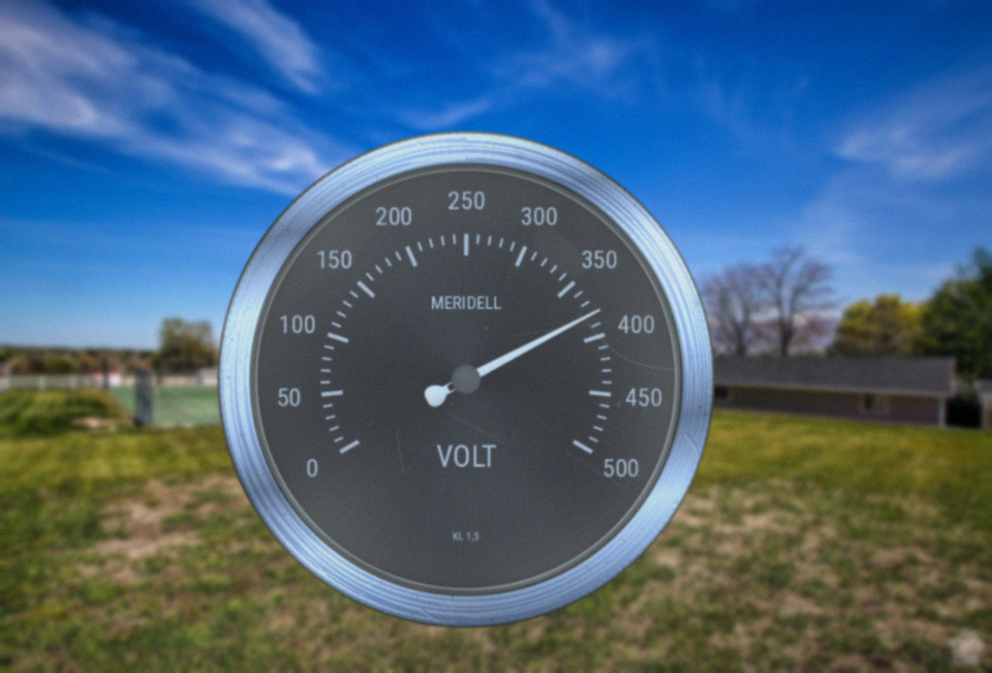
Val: 380 V
